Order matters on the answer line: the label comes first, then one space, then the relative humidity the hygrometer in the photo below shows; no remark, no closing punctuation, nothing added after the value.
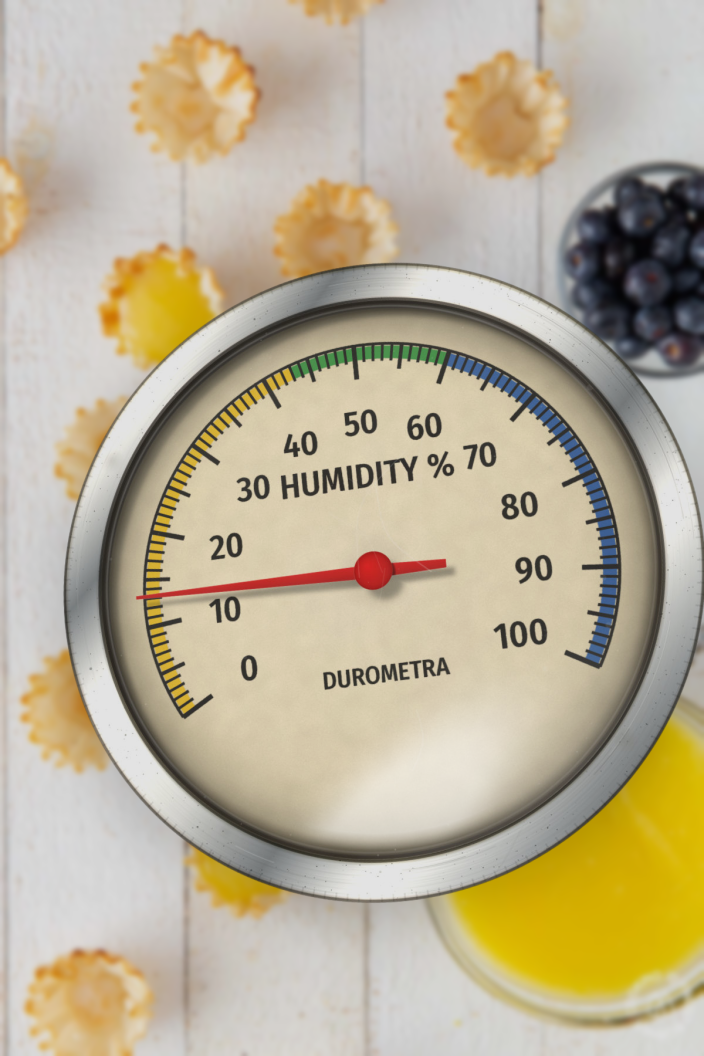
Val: 13 %
